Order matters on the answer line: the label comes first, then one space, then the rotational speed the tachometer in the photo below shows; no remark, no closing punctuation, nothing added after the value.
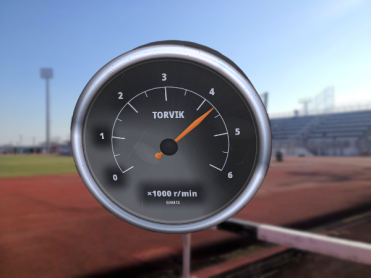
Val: 4250 rpm
